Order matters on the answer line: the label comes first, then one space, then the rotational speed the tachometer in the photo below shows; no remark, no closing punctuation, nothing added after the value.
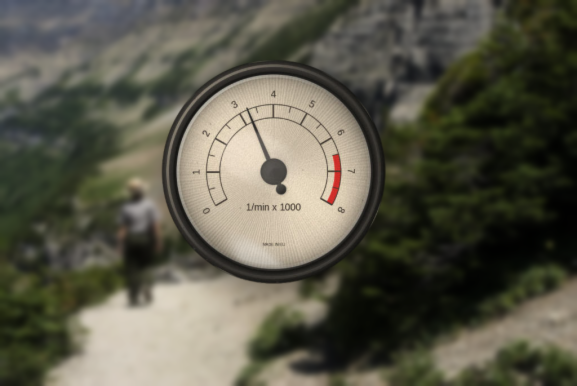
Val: 3250 rpm
